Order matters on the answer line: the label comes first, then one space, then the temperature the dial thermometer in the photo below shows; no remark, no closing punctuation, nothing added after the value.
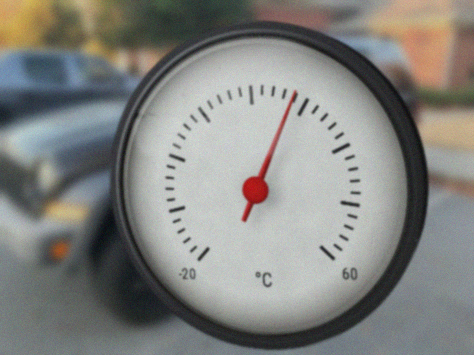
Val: 28 °C
